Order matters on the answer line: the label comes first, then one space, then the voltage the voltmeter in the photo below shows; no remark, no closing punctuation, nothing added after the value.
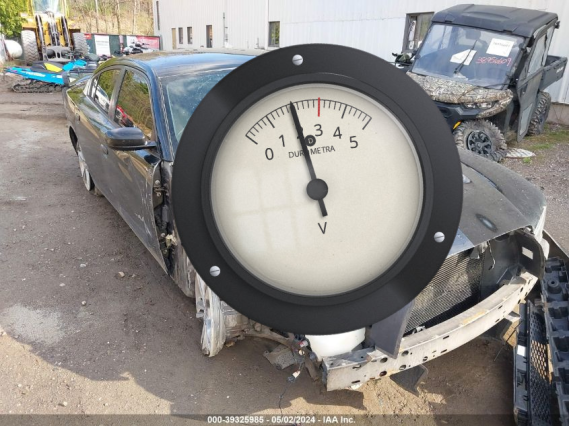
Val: 2 V
